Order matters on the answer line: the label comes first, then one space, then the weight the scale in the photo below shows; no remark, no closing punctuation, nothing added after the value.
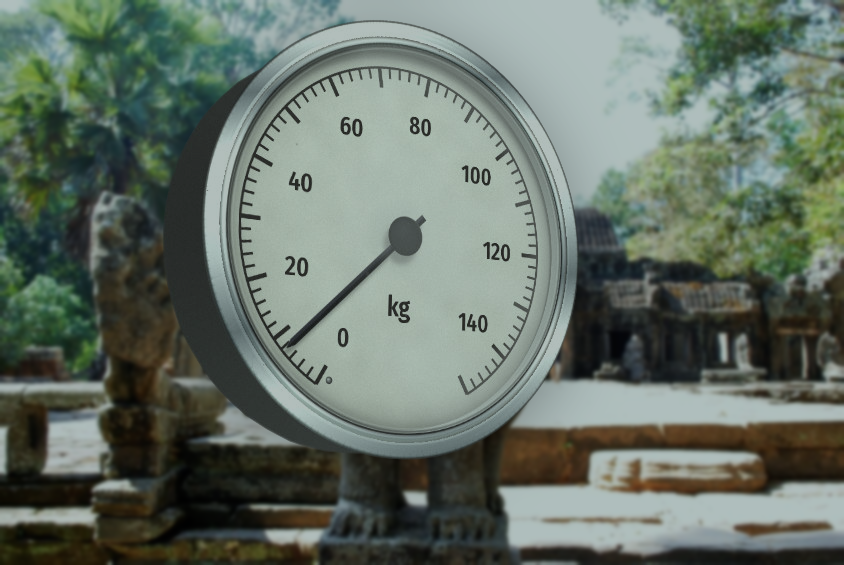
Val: 8 kg
